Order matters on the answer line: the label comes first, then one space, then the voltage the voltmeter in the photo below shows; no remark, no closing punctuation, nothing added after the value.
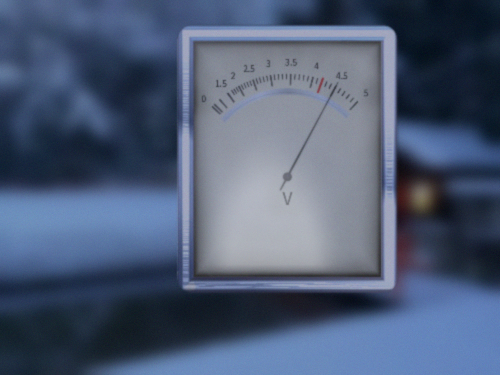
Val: 4.5 V
